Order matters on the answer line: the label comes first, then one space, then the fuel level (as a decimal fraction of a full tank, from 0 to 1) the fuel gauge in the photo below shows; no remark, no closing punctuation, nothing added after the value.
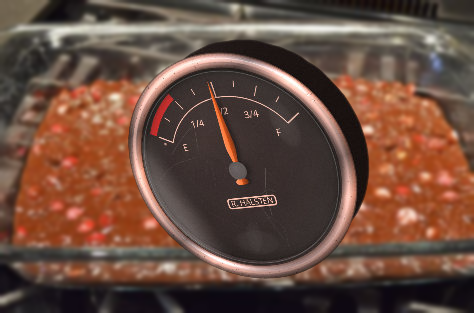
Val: 0.5
